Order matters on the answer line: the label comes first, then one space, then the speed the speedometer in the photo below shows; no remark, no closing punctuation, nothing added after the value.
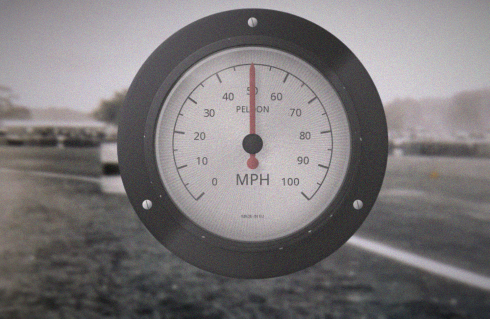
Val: 50 mph
